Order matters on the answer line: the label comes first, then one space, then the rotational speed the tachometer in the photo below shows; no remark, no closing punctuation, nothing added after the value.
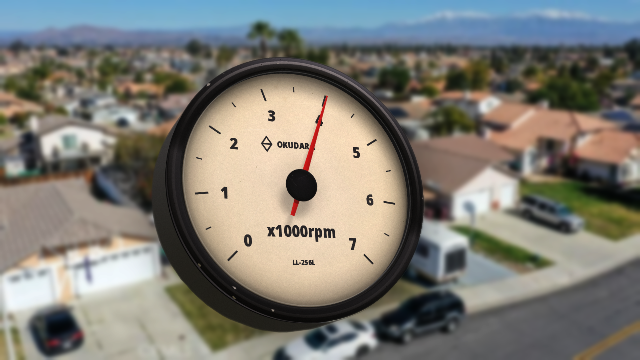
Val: 4000 rpm
